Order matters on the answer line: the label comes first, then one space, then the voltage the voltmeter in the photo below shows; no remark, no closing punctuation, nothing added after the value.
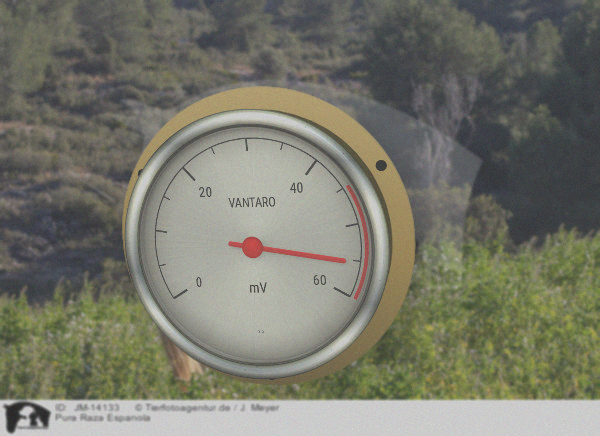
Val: 55 mV
